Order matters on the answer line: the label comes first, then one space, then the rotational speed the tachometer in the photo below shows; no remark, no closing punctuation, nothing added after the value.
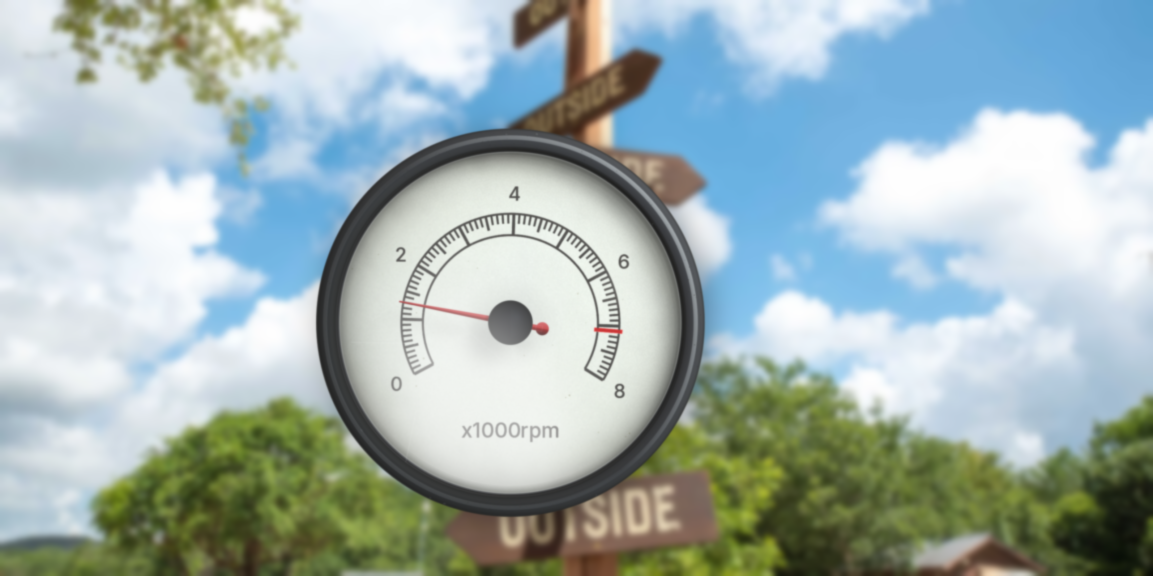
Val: 1300 rpm
